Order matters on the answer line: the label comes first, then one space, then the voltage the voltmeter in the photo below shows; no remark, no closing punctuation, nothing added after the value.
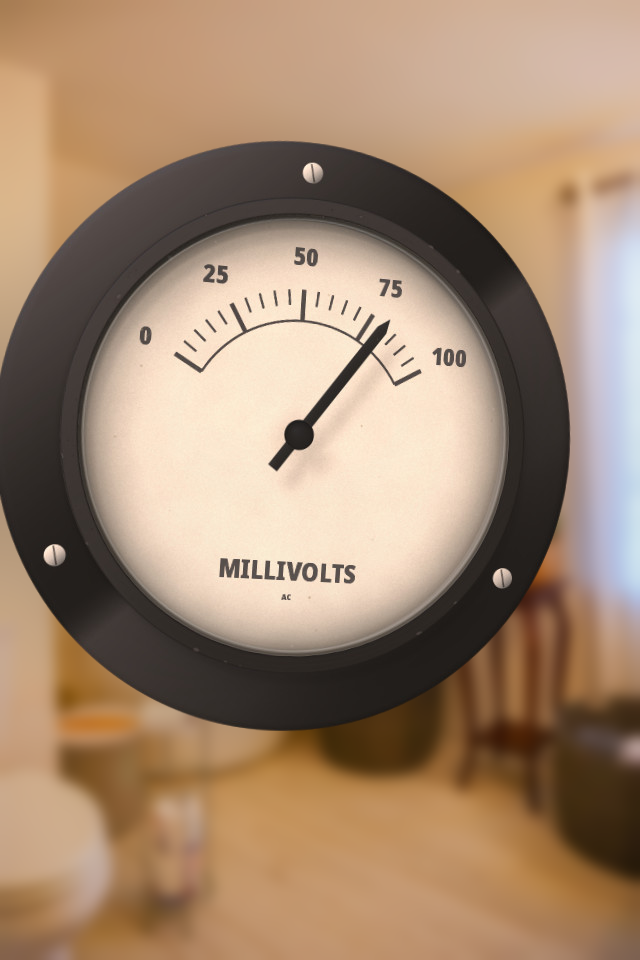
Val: 80 mV
